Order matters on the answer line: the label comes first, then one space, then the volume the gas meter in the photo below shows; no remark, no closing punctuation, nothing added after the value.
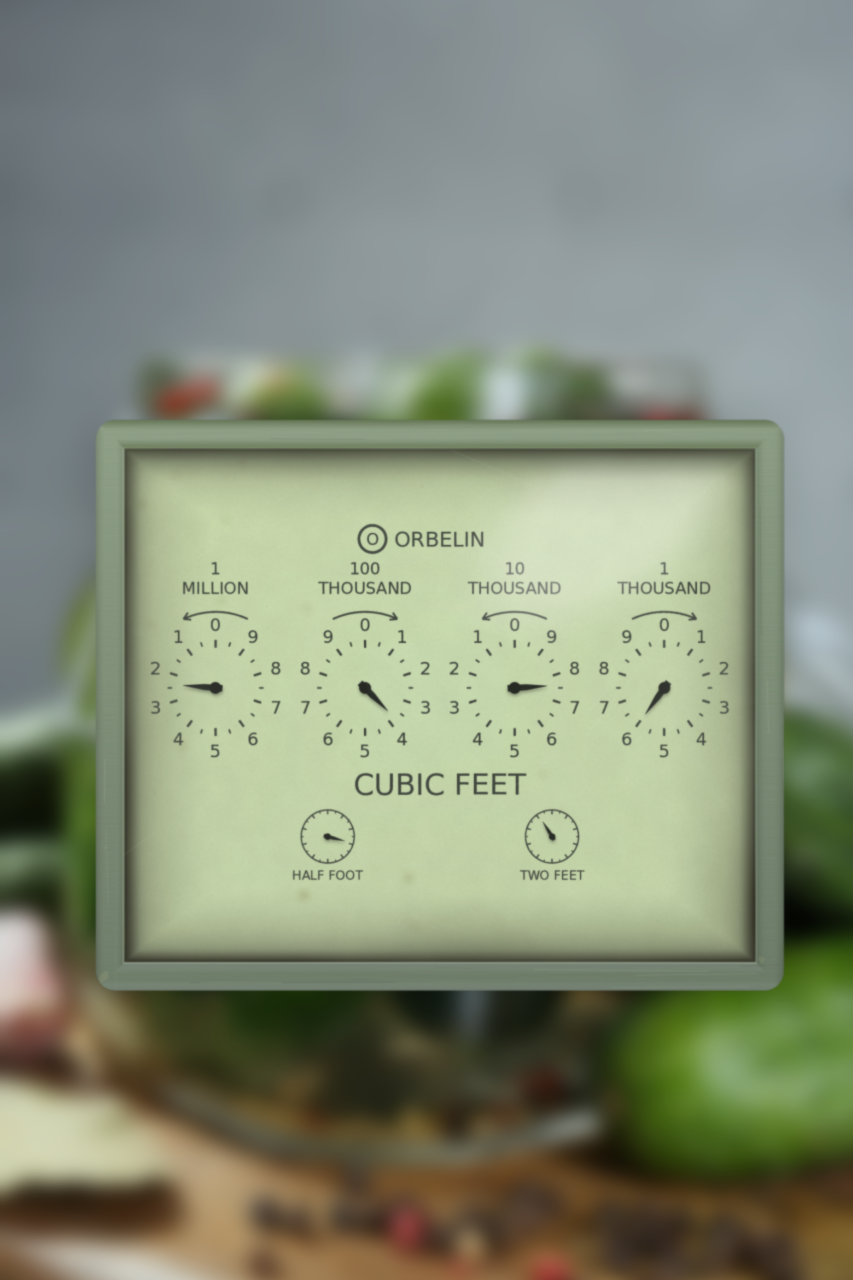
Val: 237600 ft³
